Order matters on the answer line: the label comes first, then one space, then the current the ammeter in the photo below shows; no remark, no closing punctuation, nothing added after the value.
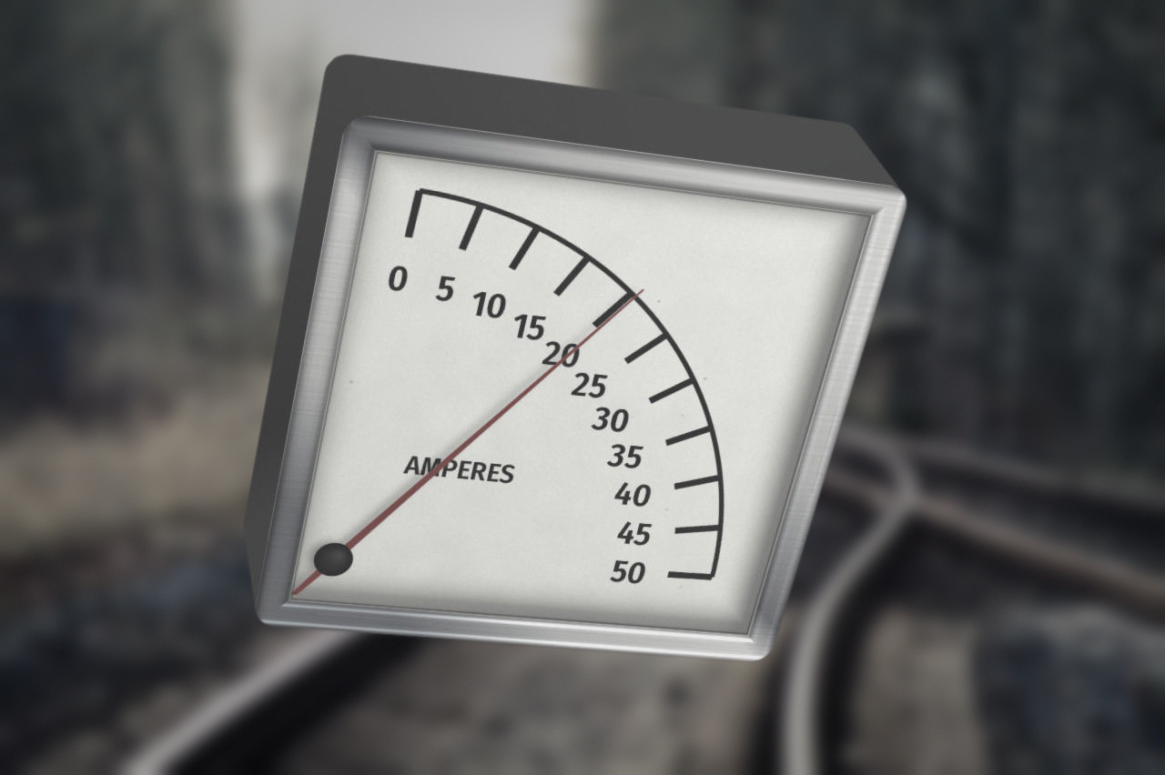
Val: 20 A
